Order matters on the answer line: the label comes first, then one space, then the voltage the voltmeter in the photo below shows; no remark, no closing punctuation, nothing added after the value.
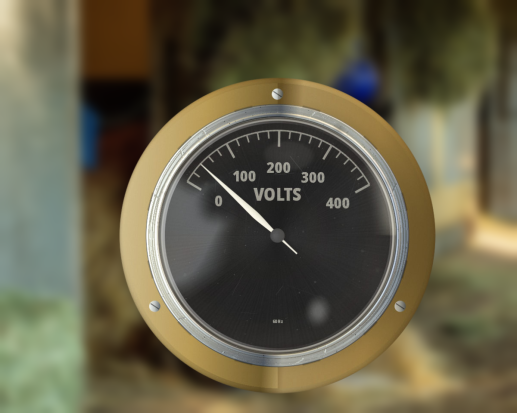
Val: 40 V
